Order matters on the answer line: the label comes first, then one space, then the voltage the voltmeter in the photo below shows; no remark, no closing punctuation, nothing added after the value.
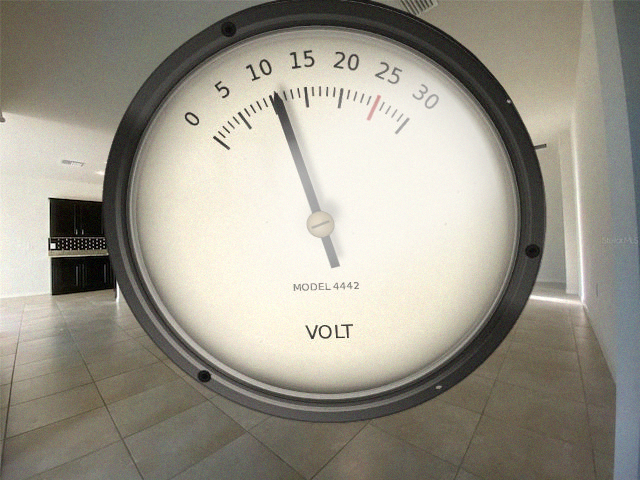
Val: 11 V
